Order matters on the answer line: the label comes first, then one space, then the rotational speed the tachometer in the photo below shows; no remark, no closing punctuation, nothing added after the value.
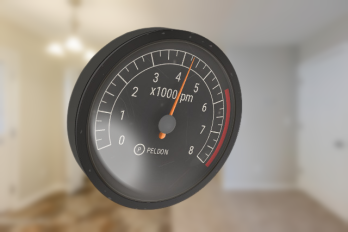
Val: 4250 rpm
